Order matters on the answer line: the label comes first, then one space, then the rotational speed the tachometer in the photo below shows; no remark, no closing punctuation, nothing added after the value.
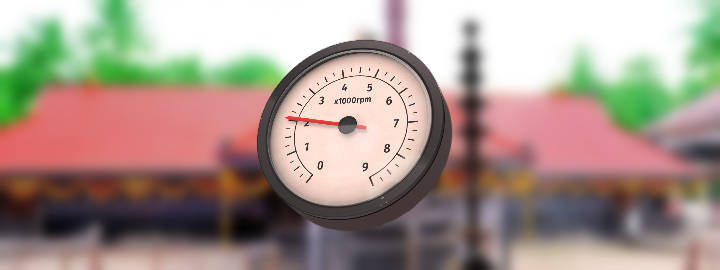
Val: 2000 rpm
